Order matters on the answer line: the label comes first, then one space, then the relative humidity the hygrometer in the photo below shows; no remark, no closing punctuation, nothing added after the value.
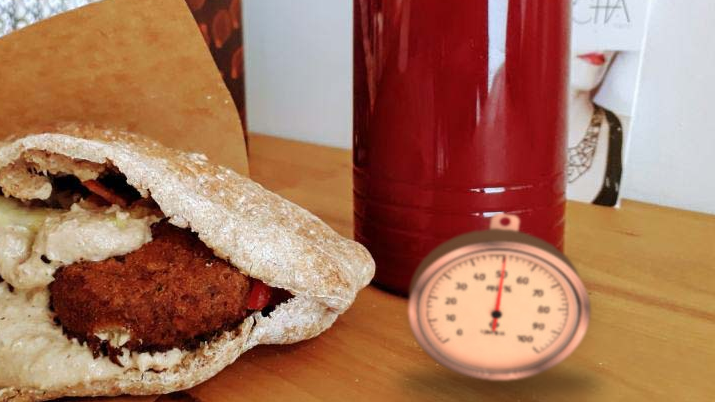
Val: 50 %
